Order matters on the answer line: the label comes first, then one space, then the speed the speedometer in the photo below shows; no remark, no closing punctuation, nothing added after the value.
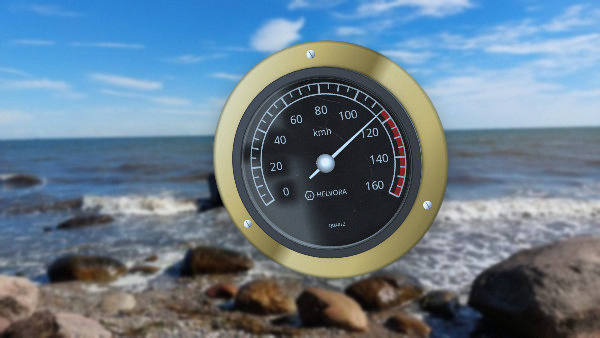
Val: 115 km/h
